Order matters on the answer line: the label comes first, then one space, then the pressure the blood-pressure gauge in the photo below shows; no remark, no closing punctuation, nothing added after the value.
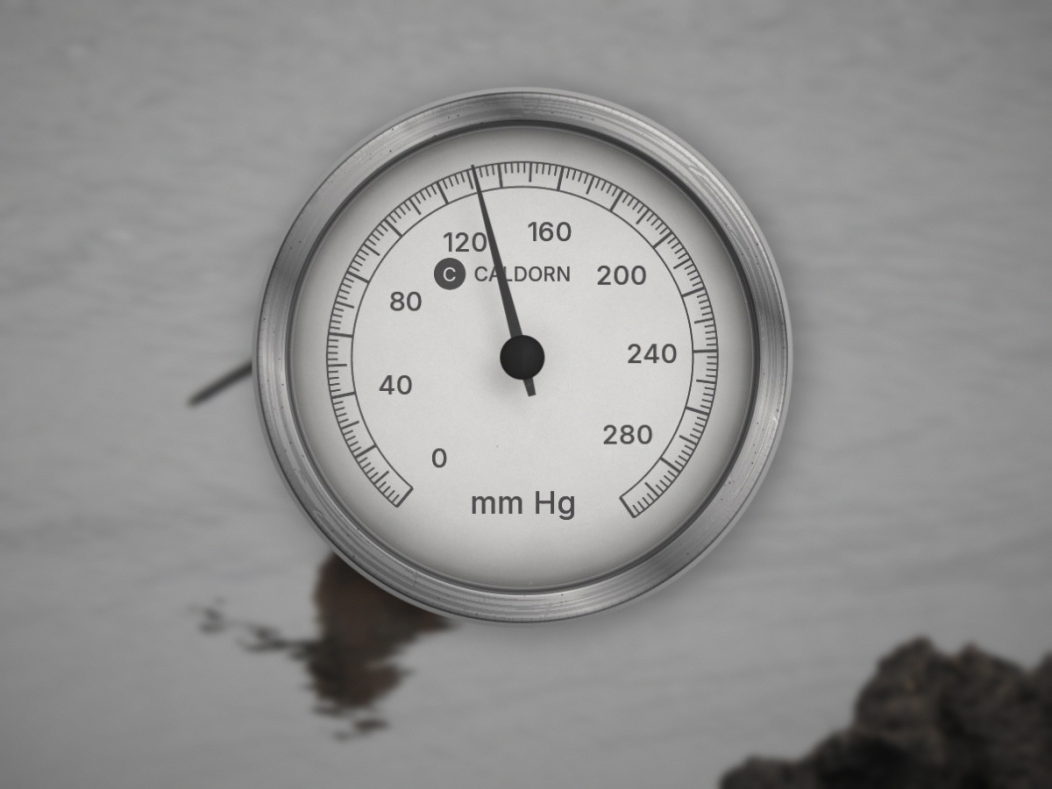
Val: 132 mmHg
